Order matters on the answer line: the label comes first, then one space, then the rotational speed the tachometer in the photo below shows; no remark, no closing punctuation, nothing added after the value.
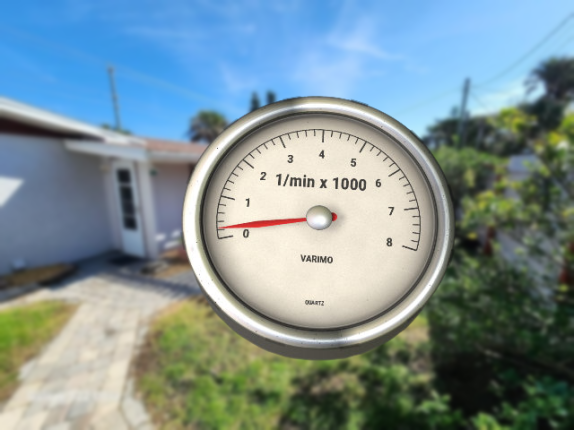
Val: 200 rpm
